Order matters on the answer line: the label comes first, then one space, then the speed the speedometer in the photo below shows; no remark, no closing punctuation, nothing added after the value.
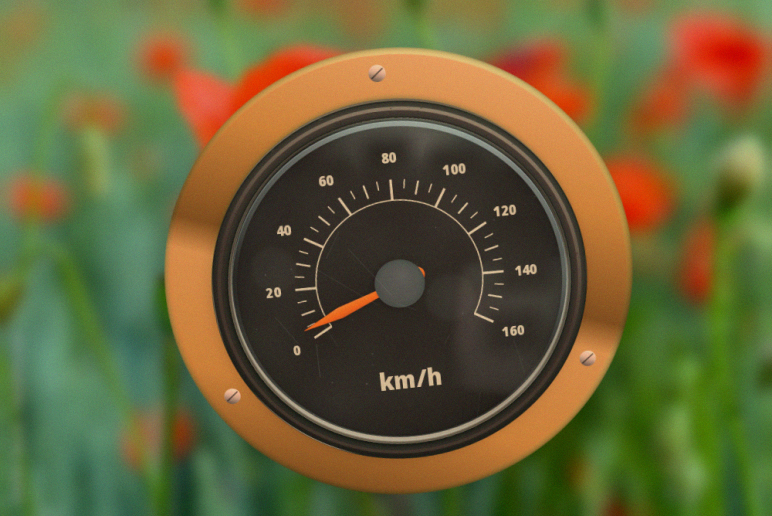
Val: 5 km/h
